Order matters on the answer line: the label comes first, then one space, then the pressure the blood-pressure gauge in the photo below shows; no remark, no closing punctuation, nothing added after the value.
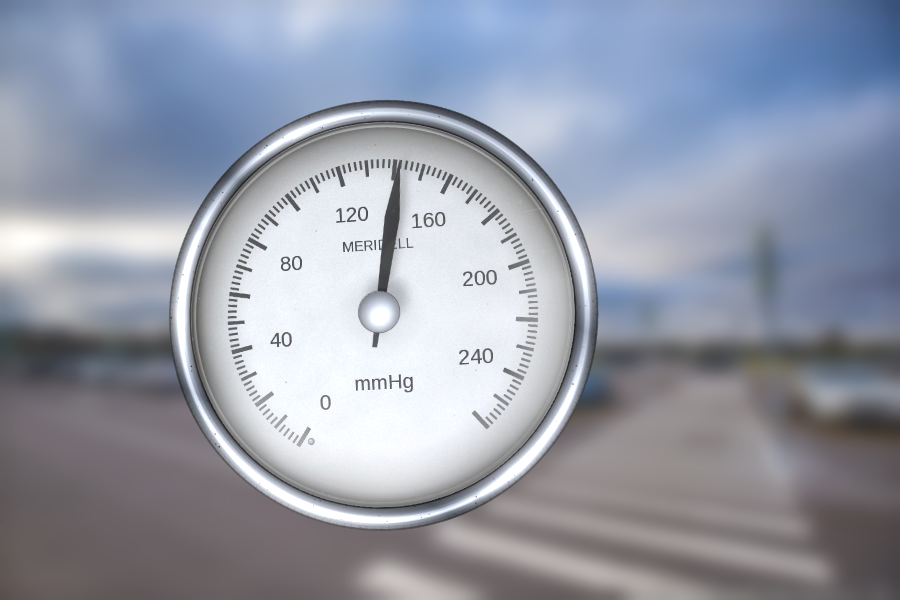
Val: 142 mmHg
